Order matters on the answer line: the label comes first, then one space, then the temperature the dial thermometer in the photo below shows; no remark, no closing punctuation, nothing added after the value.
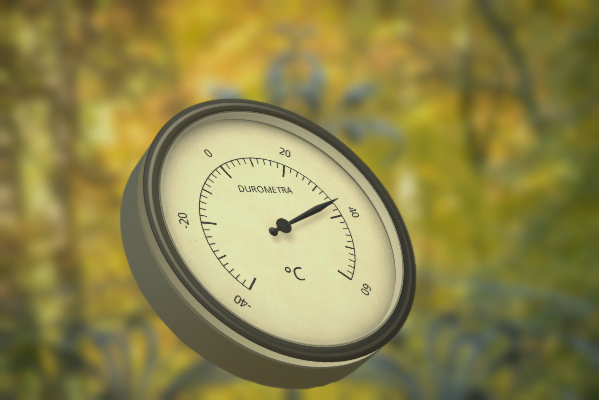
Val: 36 °C
